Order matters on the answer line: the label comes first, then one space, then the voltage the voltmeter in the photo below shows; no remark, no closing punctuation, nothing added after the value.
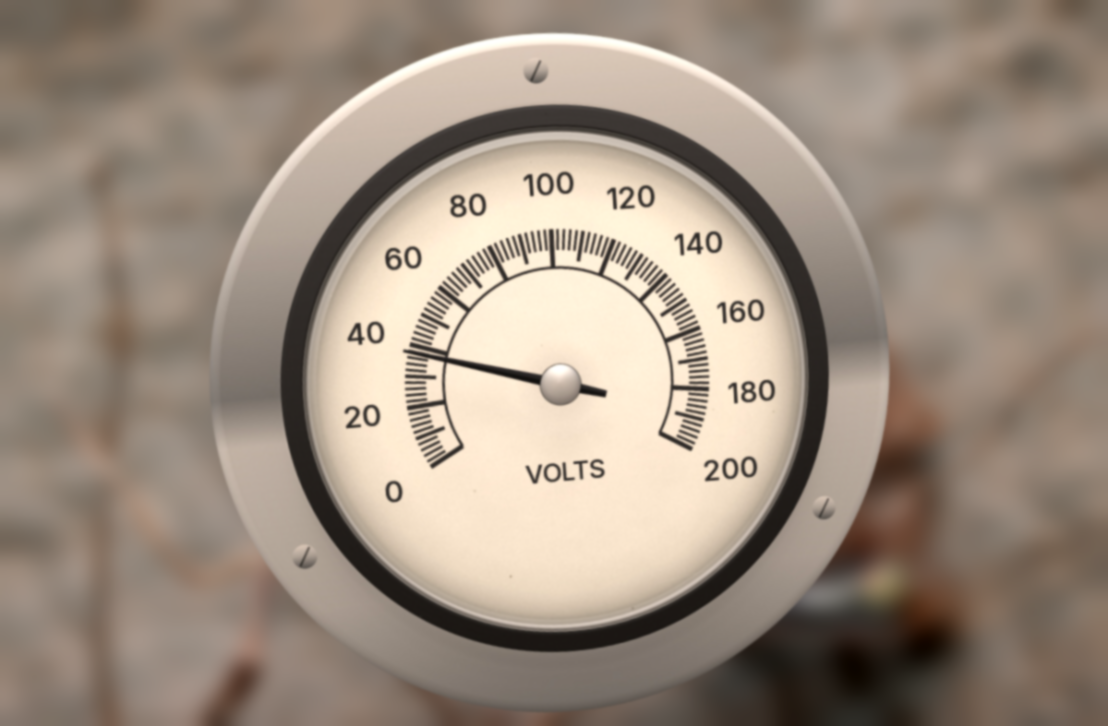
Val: 38 V
